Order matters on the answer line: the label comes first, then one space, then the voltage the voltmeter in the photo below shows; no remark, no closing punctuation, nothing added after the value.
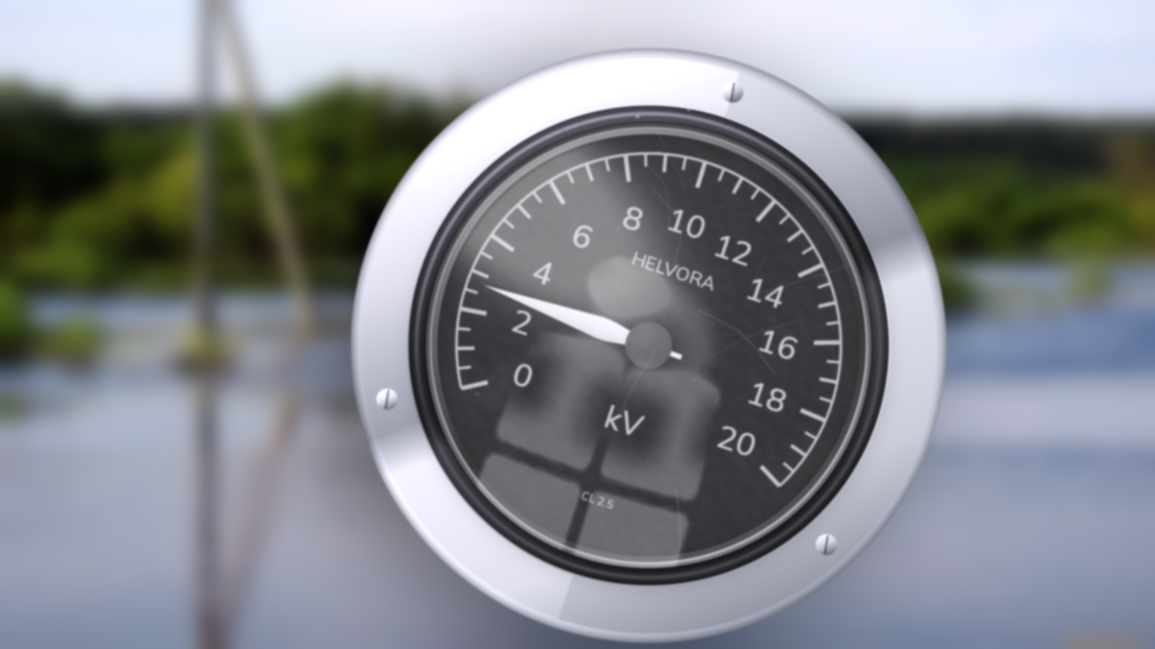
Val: 2.75 kV
